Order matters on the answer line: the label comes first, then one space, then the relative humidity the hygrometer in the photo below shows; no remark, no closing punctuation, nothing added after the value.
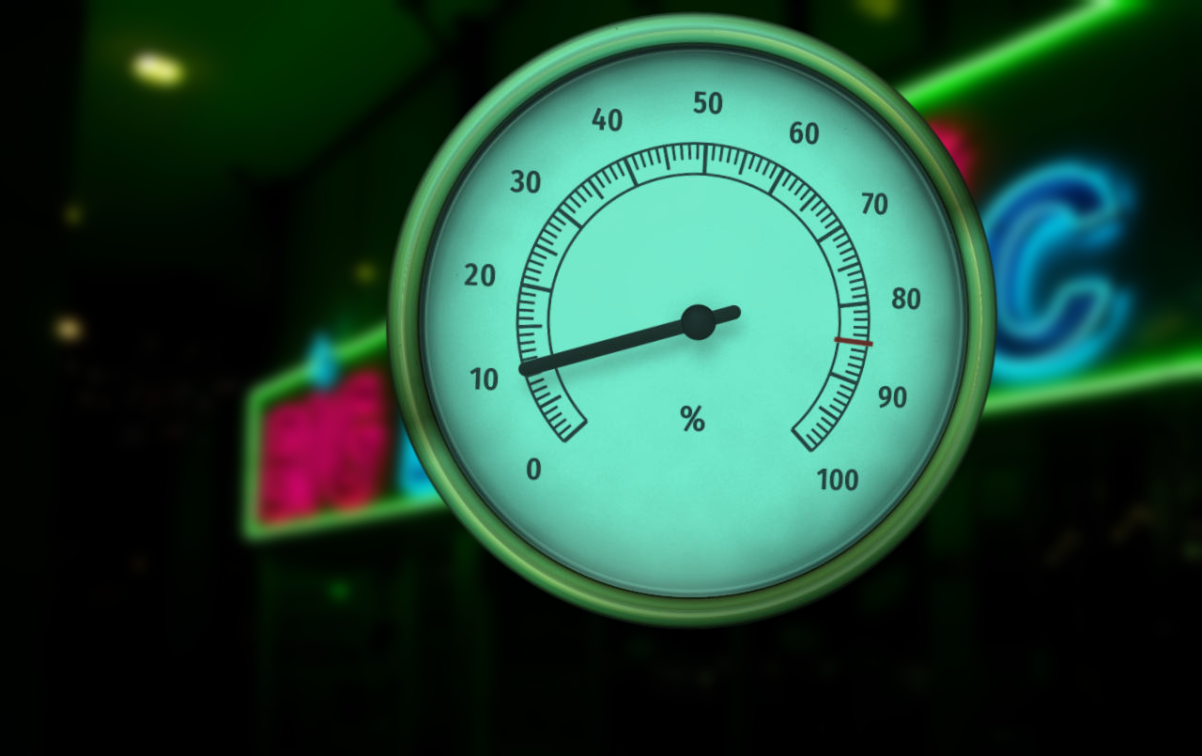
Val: 10 %
